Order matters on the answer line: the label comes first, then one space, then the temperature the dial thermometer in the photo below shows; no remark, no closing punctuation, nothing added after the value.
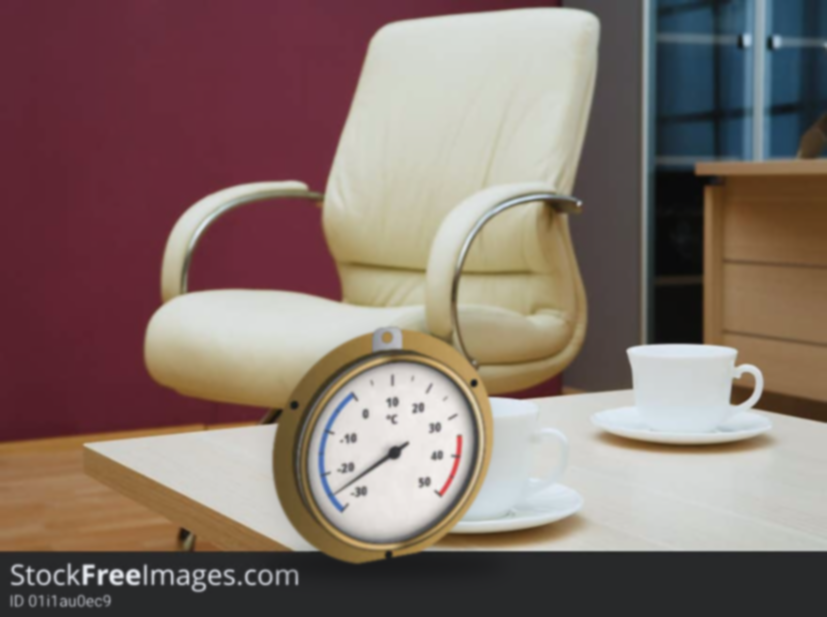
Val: -25 °C
